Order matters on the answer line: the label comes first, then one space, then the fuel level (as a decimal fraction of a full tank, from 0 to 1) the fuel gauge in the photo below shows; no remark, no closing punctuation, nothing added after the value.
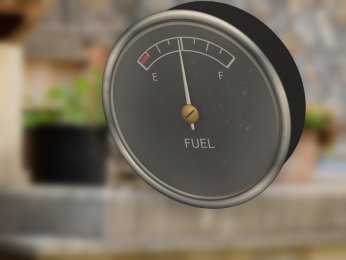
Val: 0.5
